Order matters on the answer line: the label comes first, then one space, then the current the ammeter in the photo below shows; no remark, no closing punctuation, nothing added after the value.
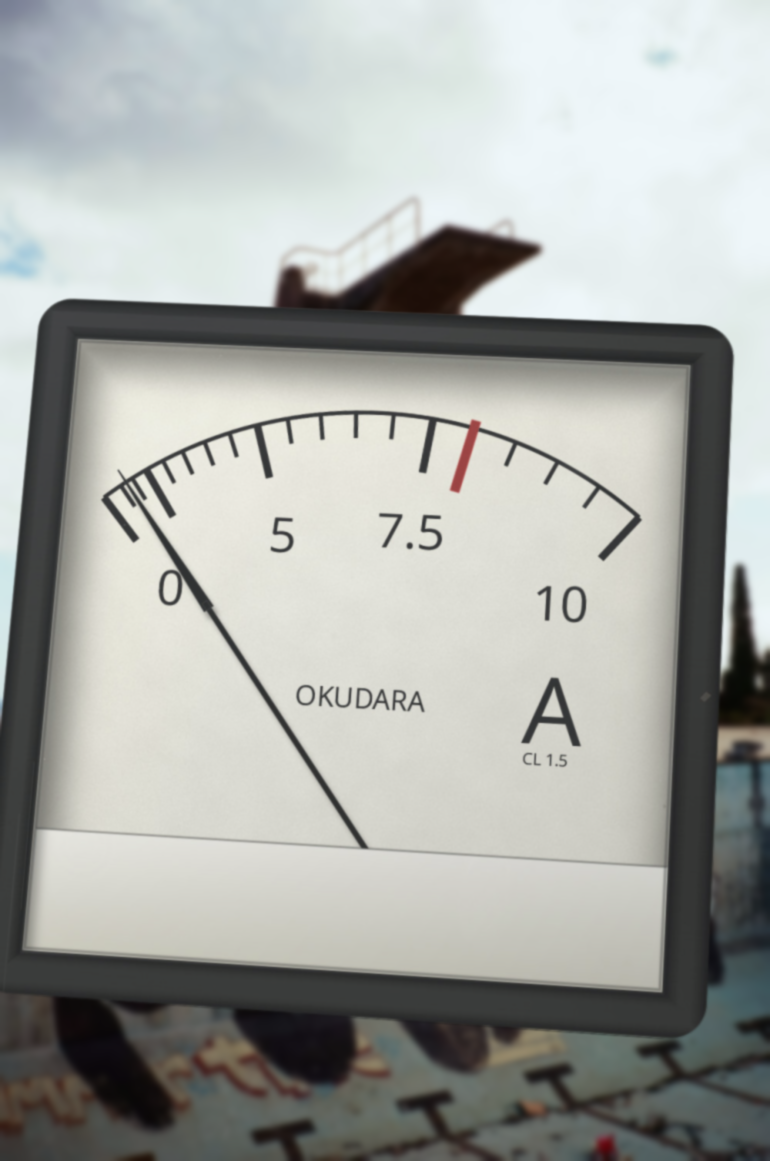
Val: 1.75 A
